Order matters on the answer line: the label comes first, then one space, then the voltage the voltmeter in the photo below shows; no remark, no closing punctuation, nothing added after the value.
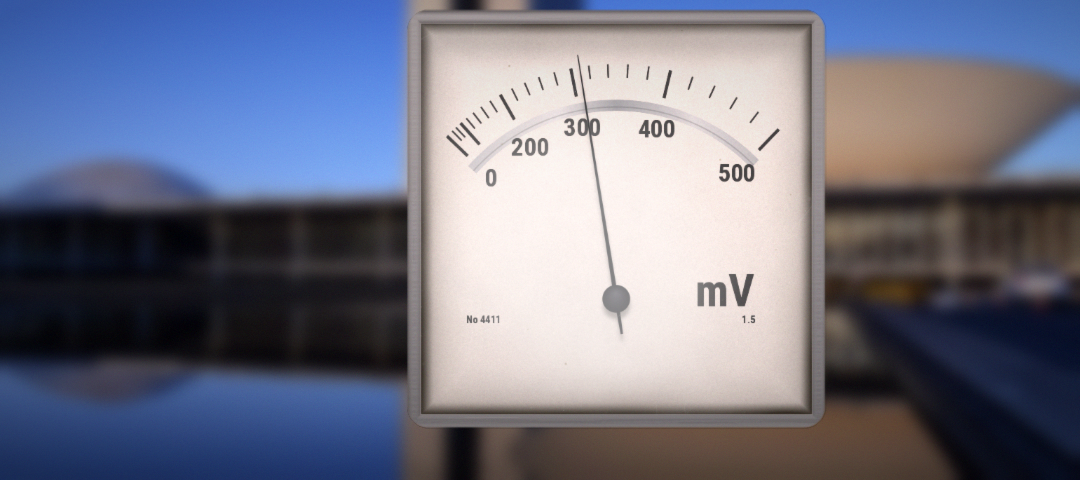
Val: 310 mV
